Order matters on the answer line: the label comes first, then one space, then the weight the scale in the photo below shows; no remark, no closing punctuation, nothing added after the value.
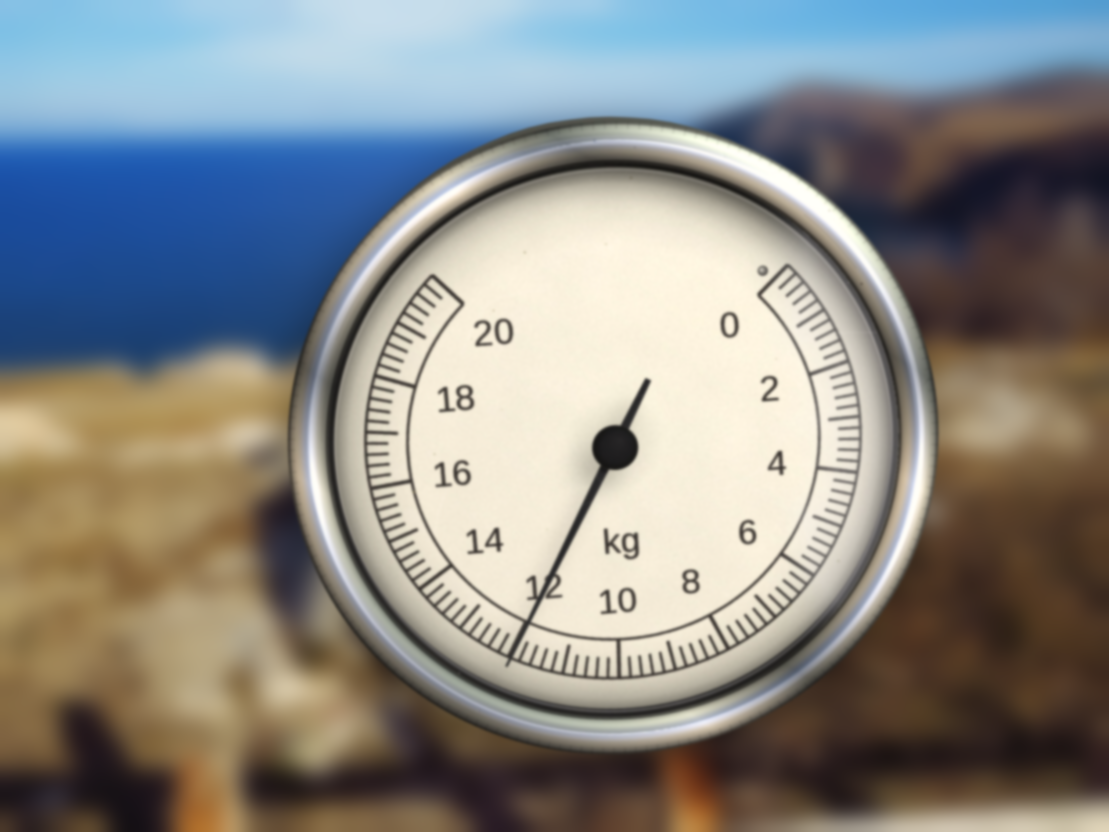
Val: 12 kg
